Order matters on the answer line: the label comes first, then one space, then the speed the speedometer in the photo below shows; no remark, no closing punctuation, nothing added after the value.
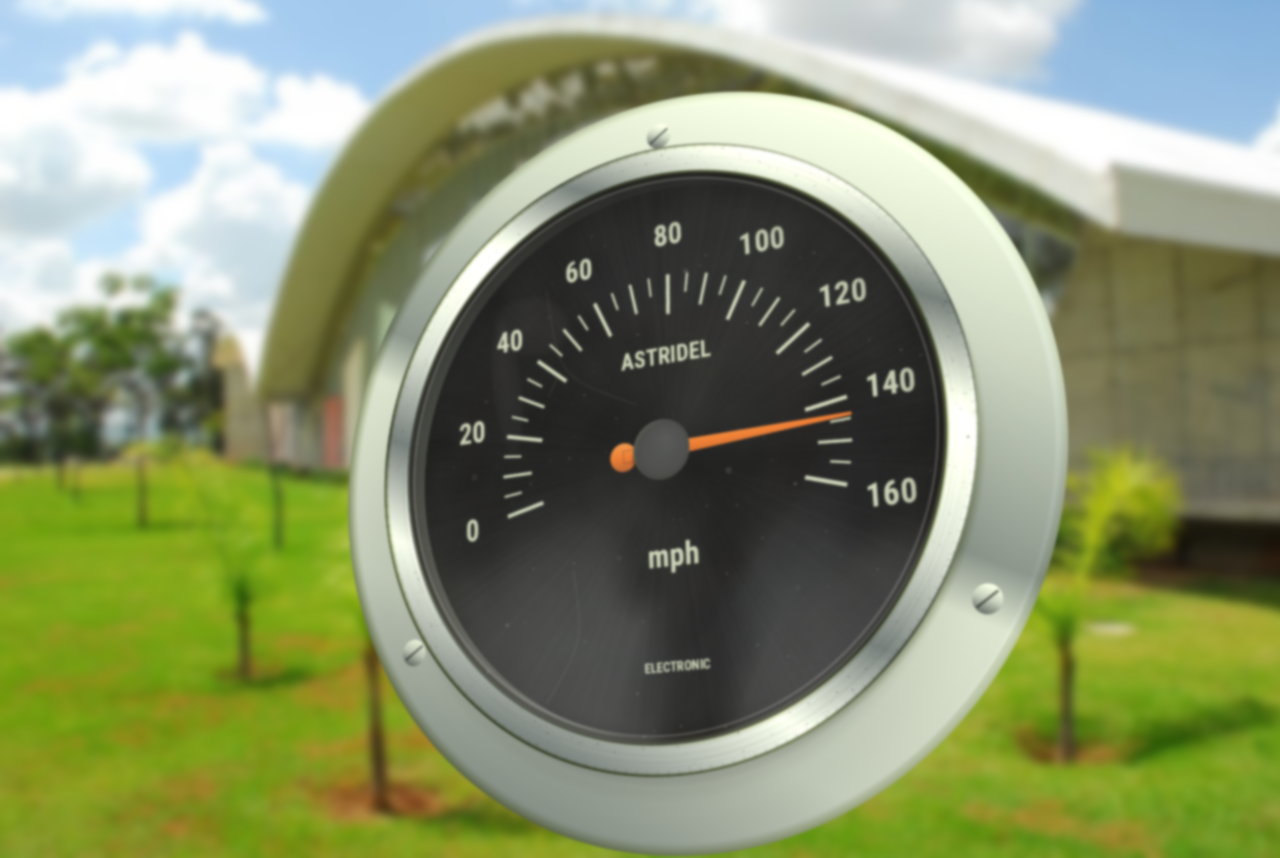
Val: 145 mph
